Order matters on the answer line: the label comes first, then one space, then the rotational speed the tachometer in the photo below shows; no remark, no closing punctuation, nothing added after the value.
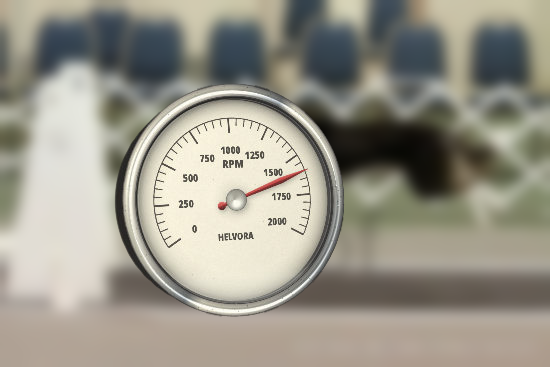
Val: 1600 rpm
